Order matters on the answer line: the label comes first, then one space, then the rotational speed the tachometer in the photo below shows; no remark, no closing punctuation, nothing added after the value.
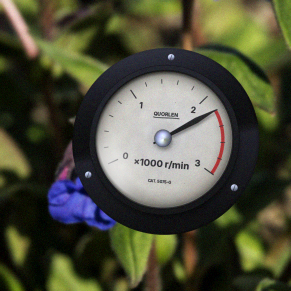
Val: 2200 rpm
